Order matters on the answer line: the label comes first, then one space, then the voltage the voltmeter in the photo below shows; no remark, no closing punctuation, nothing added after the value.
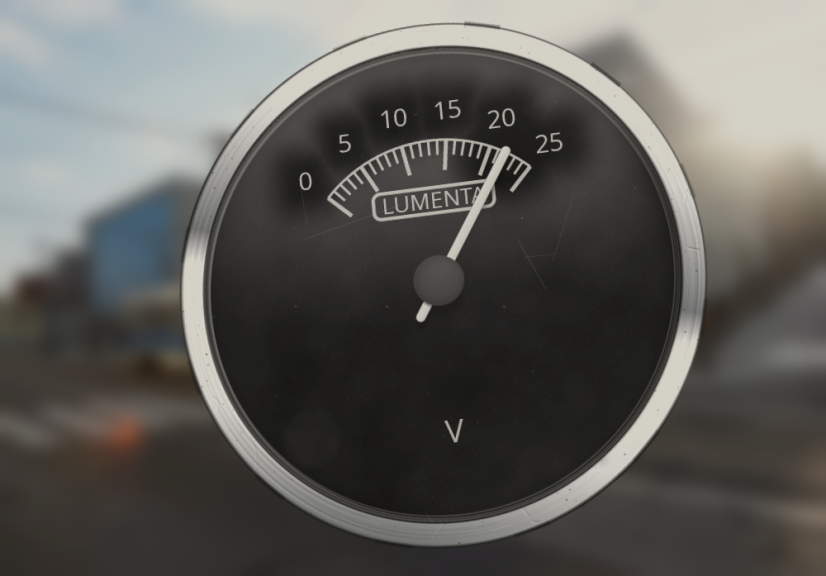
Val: 22 V
